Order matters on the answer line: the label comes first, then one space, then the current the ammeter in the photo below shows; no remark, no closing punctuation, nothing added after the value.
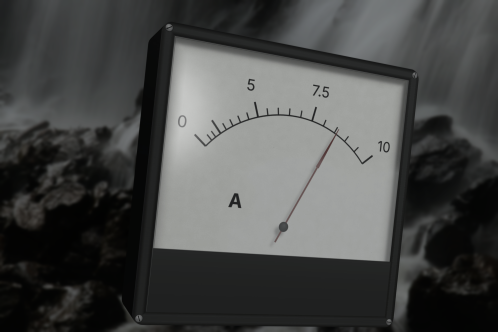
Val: 8.5 A
